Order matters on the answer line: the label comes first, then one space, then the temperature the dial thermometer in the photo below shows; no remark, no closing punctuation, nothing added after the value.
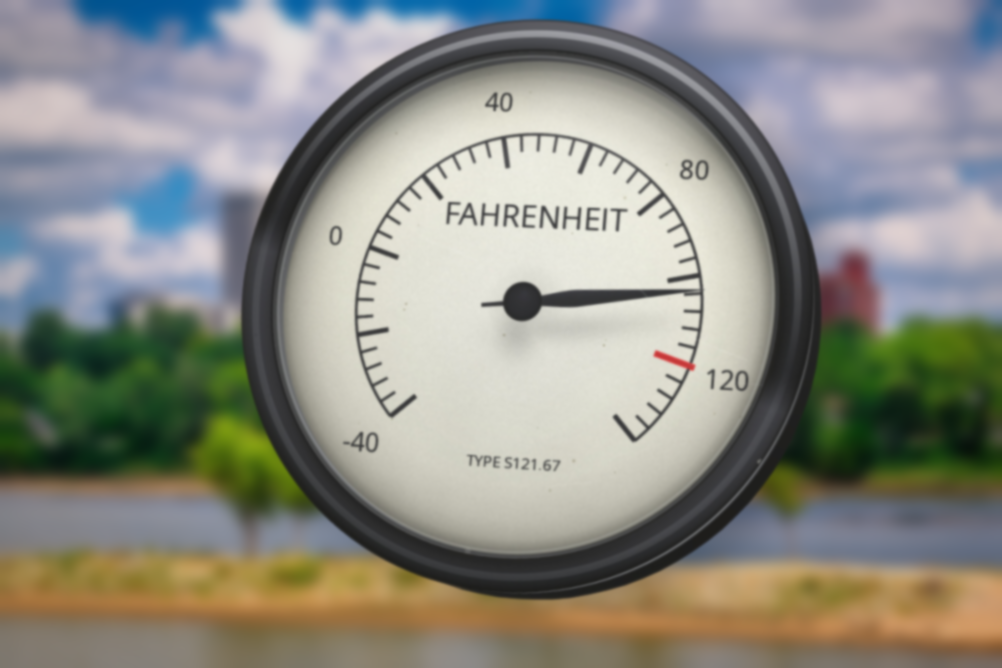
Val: 104 °F
